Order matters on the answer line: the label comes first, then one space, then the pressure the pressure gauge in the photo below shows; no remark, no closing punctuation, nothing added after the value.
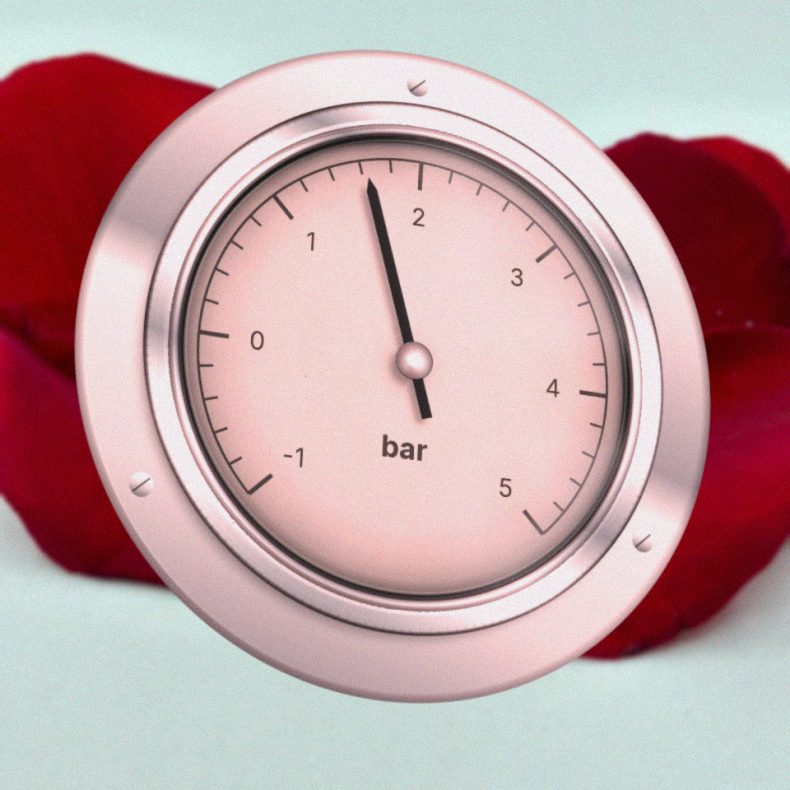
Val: 1.6 bar
